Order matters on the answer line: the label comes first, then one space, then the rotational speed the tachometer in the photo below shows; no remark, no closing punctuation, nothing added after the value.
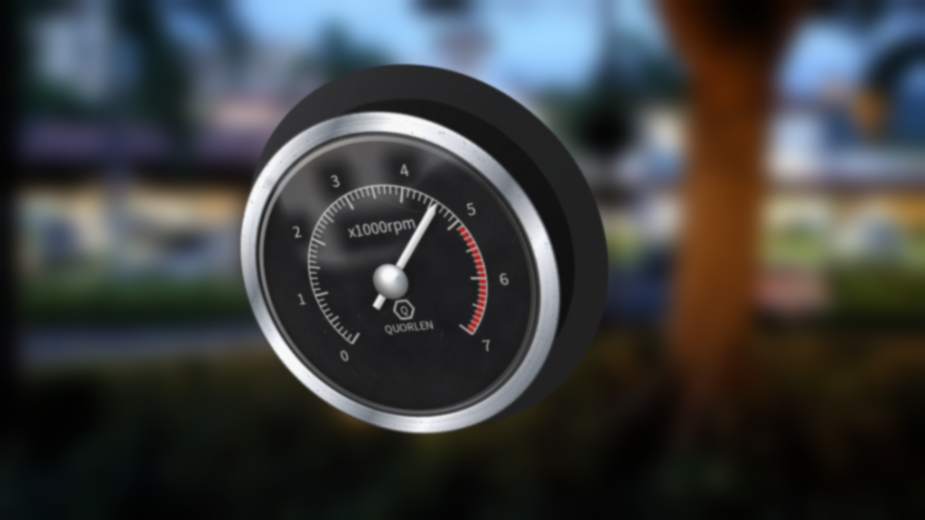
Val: 4600 rpm
